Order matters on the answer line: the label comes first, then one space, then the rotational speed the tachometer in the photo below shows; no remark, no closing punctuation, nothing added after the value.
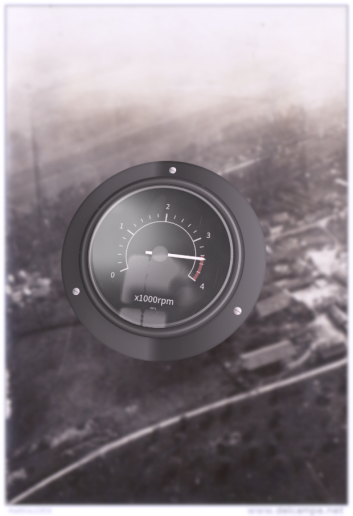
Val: 3500 rpm
